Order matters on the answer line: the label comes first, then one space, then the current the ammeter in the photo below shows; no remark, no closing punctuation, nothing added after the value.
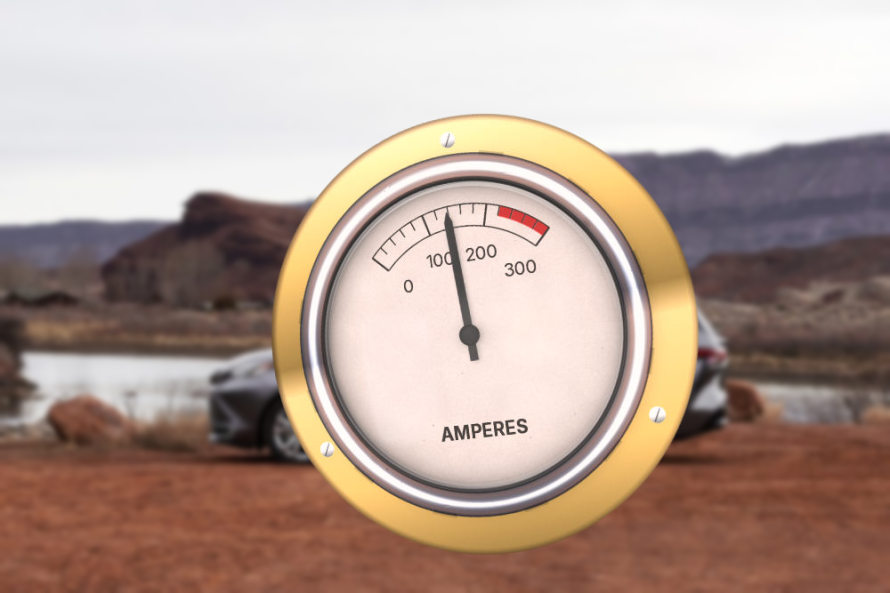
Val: 140 A
